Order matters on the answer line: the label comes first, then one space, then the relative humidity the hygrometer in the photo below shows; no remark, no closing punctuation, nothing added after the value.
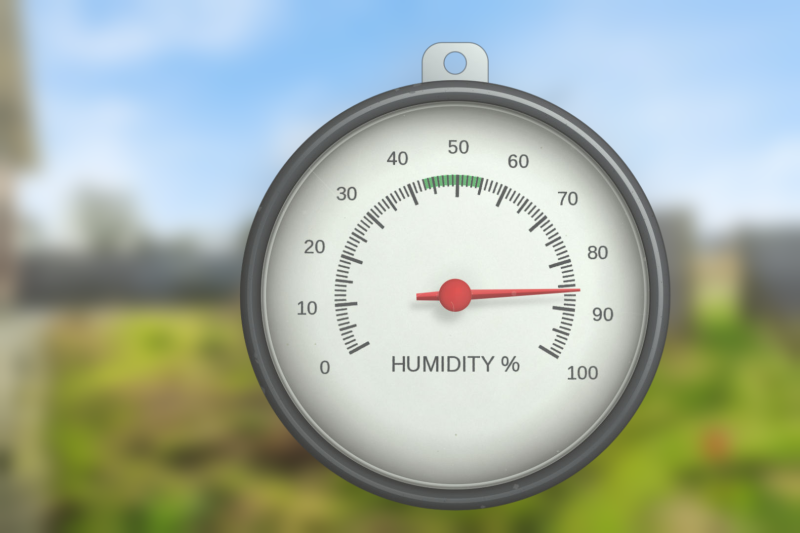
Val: 86 %
